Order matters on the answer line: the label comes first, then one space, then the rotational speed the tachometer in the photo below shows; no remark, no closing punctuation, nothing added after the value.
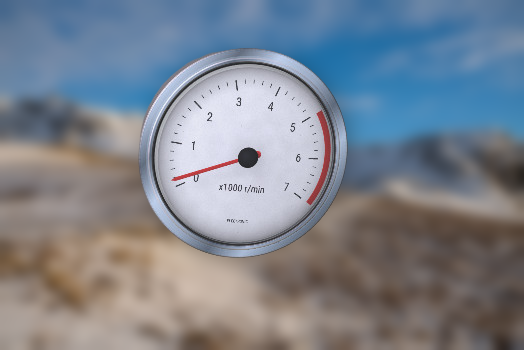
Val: 200 rpm
